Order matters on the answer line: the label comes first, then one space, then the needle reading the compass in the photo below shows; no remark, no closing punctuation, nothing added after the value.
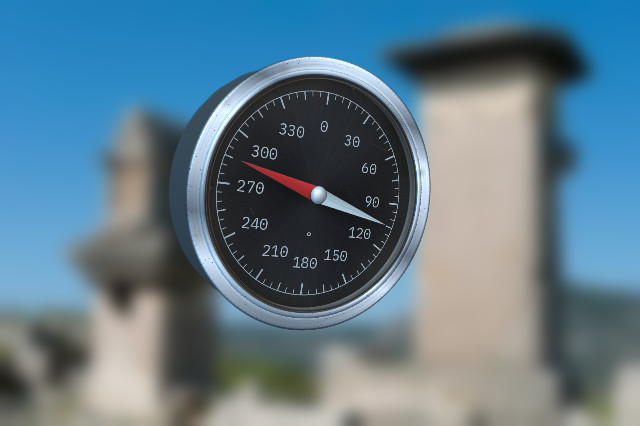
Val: 285 °
